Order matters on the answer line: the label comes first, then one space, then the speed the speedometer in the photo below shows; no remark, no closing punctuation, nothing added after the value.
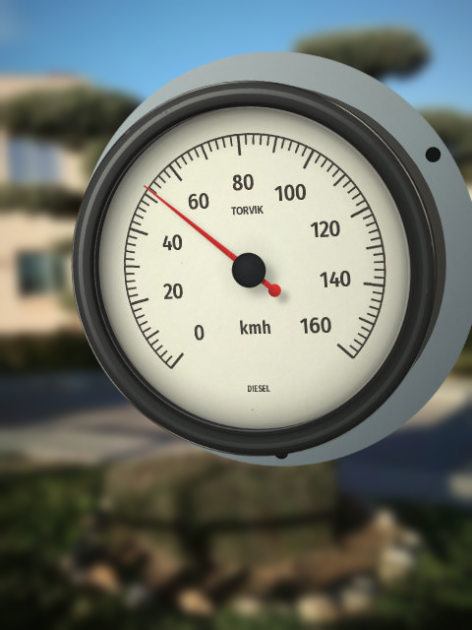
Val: 52 km/h
